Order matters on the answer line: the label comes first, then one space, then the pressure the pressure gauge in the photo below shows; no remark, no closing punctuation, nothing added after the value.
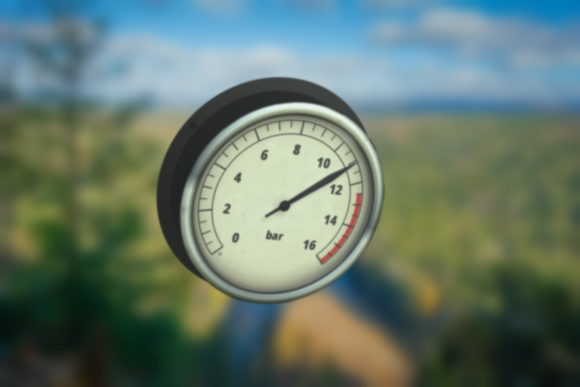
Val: 11 bar
